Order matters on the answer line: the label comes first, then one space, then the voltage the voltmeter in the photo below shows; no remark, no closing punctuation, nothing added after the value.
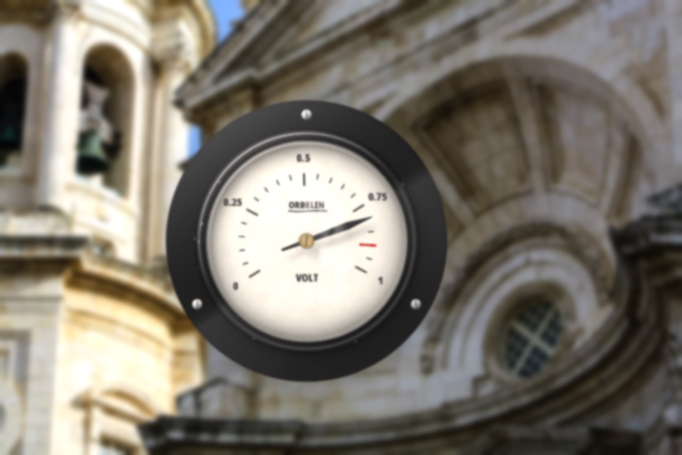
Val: 0.8 V
